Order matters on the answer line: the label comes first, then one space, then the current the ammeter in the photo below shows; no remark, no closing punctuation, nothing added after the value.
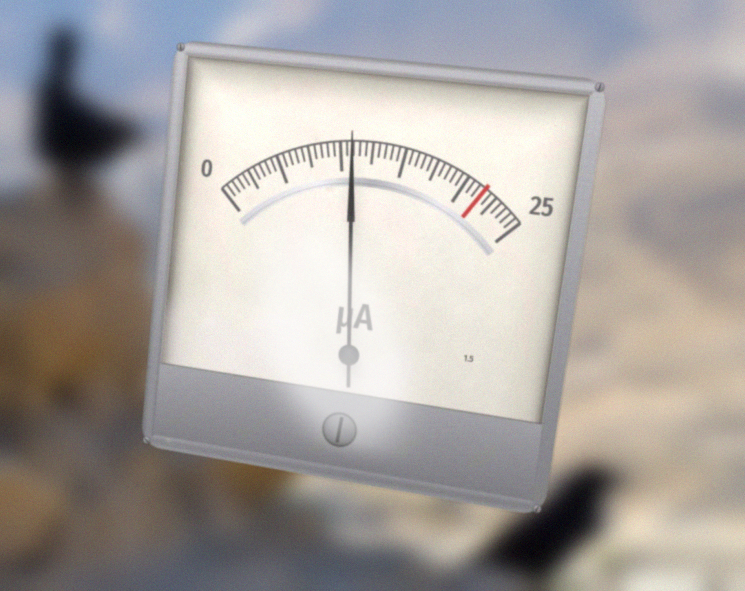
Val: 11 µA
